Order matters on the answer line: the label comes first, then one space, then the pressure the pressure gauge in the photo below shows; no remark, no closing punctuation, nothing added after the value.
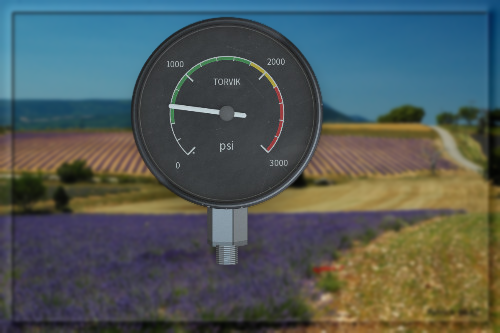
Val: 600 psi
